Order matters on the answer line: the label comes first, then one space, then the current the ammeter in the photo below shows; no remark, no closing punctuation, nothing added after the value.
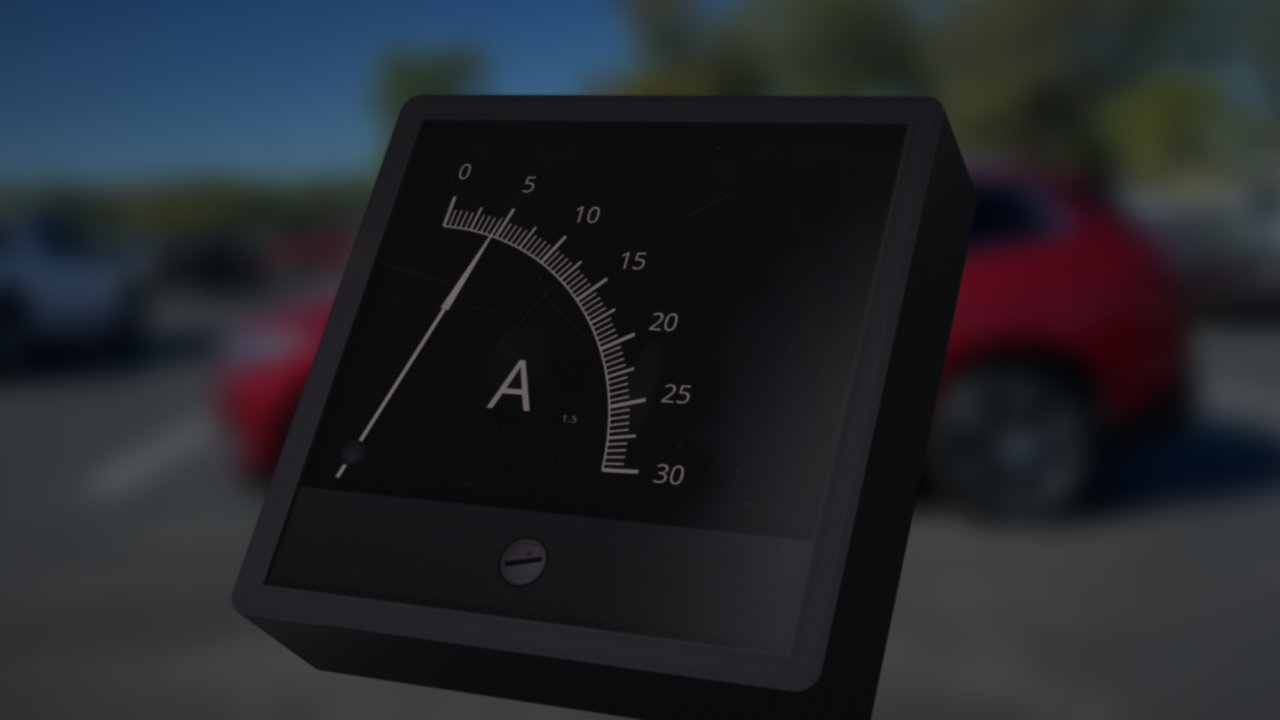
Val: 5 A
